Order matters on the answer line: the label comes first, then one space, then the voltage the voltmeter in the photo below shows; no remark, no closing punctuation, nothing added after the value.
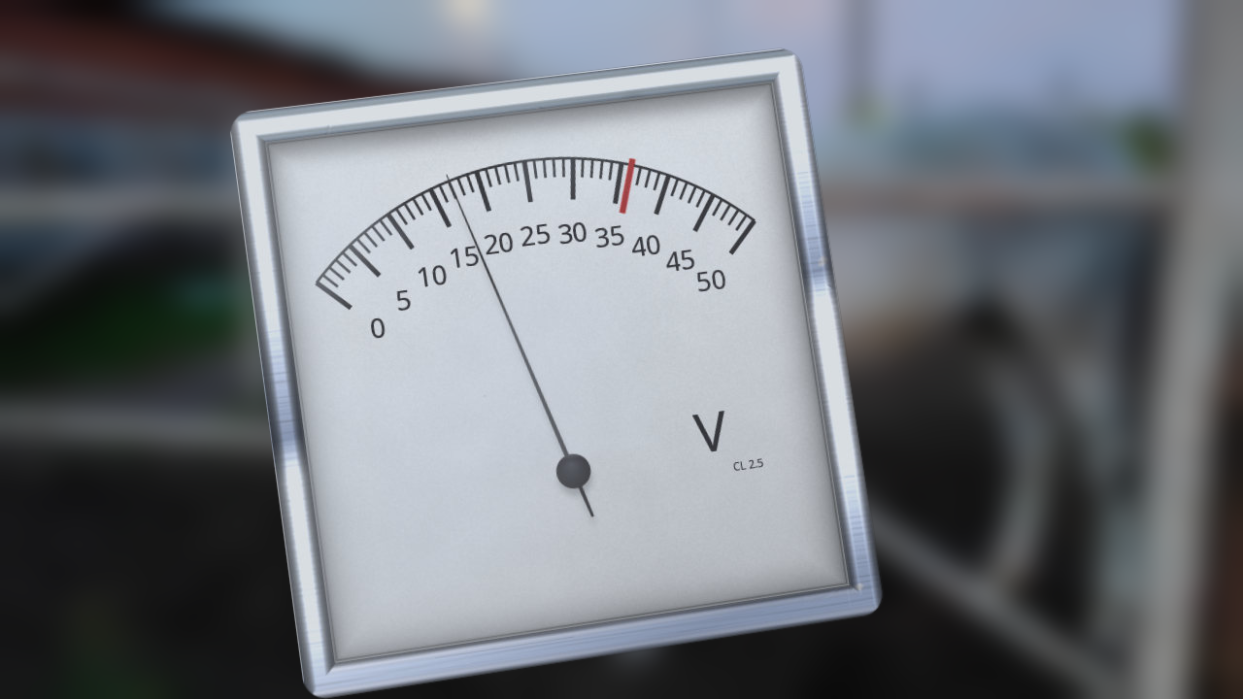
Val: 17 V
